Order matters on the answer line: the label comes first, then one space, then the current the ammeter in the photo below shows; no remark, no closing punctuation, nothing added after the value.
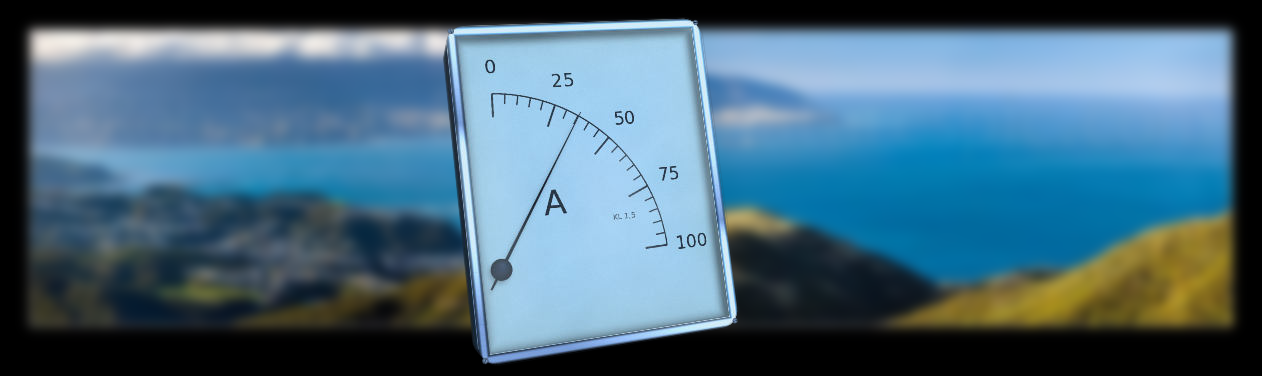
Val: 35 A
